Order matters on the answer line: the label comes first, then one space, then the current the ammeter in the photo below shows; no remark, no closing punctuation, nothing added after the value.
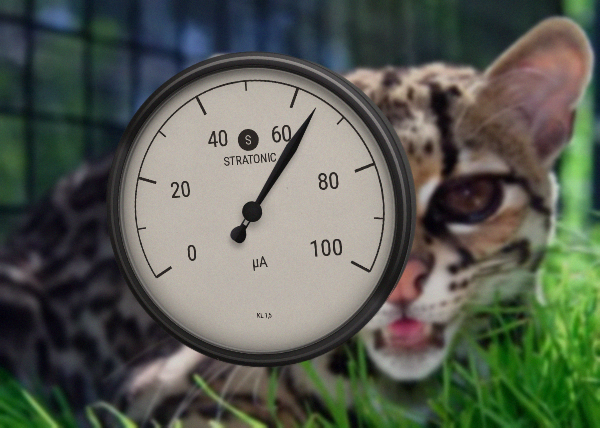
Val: 65 µA
